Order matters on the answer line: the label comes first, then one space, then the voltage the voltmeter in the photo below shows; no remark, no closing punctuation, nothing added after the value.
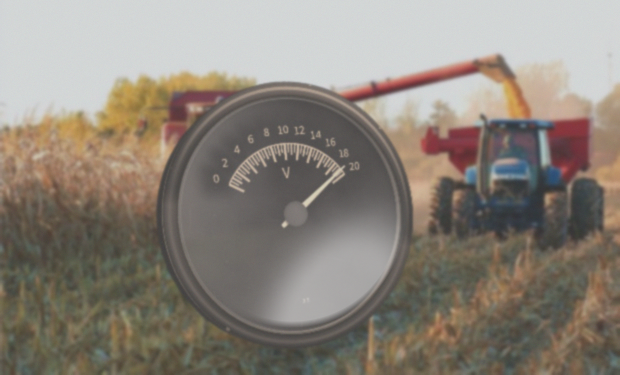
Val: 19 V
